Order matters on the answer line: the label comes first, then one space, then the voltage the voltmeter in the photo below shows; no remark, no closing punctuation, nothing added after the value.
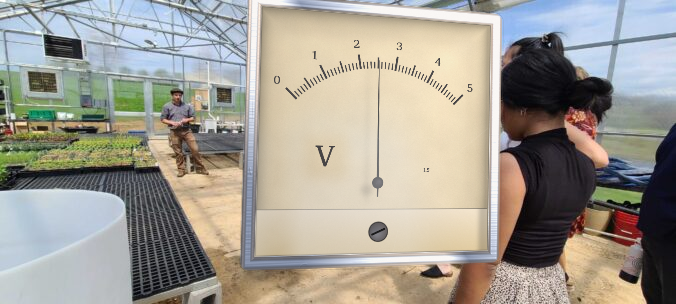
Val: 2.5 V
